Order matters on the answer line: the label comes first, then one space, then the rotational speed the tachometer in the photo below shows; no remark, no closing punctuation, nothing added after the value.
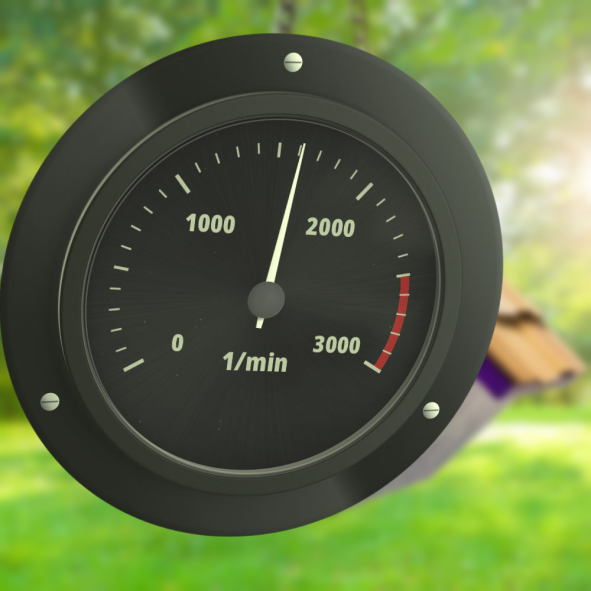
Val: 1600 rpm
